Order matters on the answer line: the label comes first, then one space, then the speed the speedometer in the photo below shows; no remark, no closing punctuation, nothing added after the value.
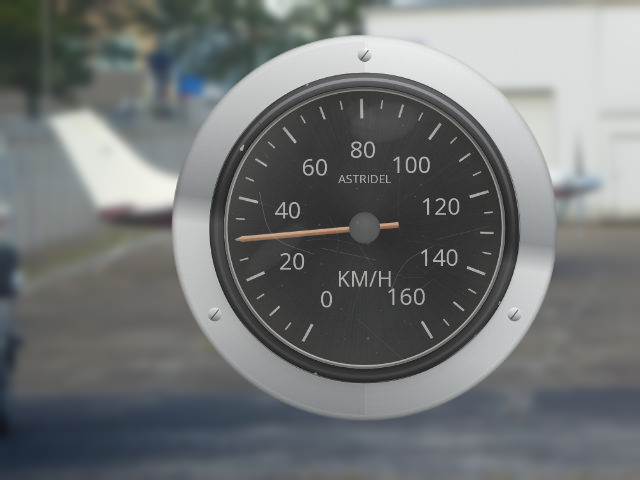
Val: 30 km/h
